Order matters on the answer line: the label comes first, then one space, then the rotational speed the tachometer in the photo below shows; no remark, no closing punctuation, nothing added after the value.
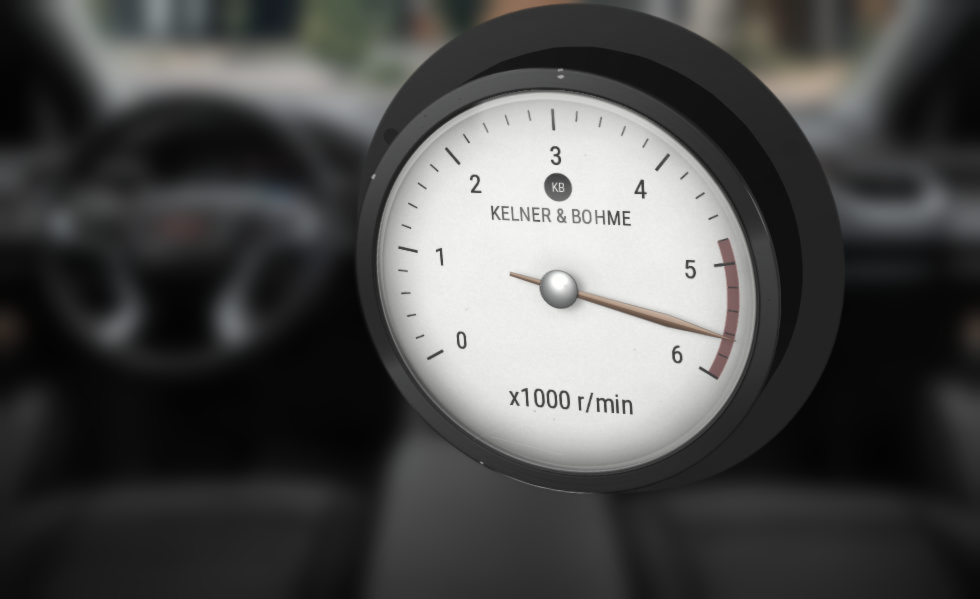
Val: 5600 rpm
